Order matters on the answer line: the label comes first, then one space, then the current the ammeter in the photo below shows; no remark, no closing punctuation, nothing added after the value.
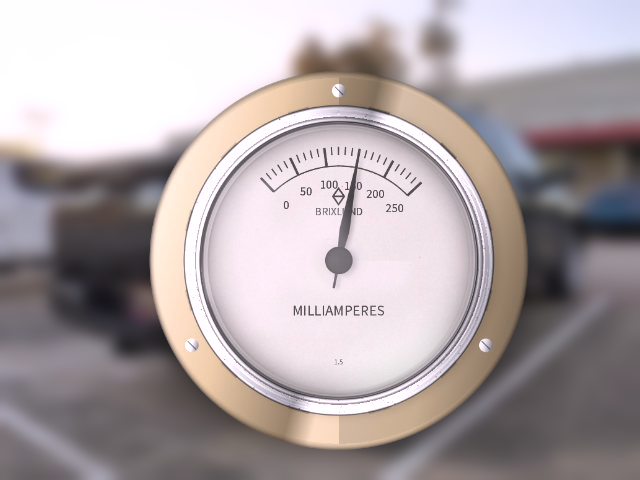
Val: 150 mA
